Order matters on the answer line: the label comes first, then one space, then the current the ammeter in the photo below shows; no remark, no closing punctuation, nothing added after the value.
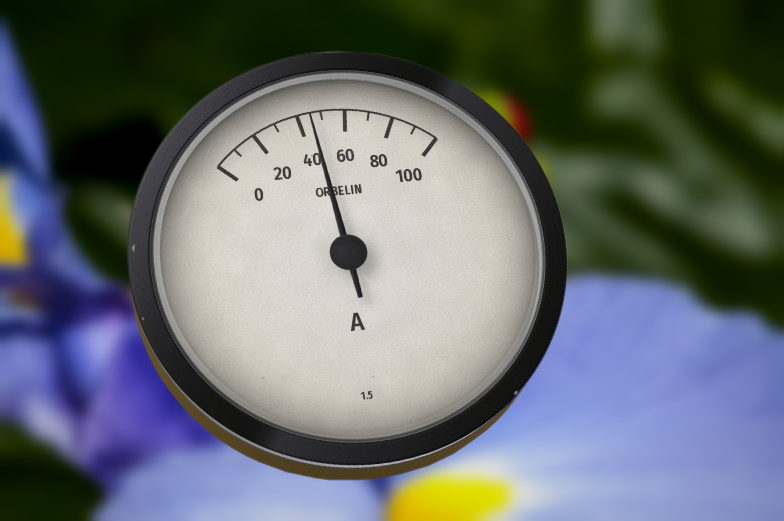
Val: 45 A
